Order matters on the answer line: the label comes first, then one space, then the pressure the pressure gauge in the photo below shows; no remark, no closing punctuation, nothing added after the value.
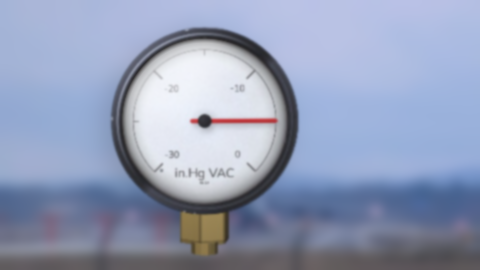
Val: -5 inHg
